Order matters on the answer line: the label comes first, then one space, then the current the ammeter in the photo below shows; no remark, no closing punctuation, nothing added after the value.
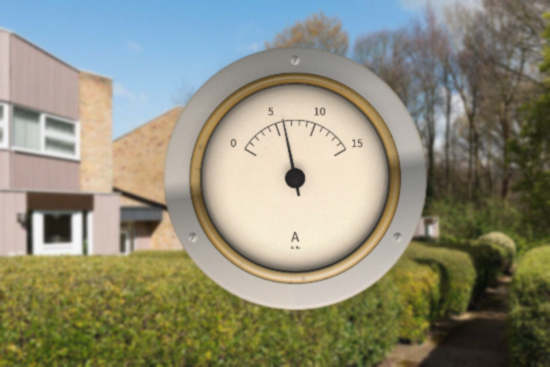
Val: 6 A
